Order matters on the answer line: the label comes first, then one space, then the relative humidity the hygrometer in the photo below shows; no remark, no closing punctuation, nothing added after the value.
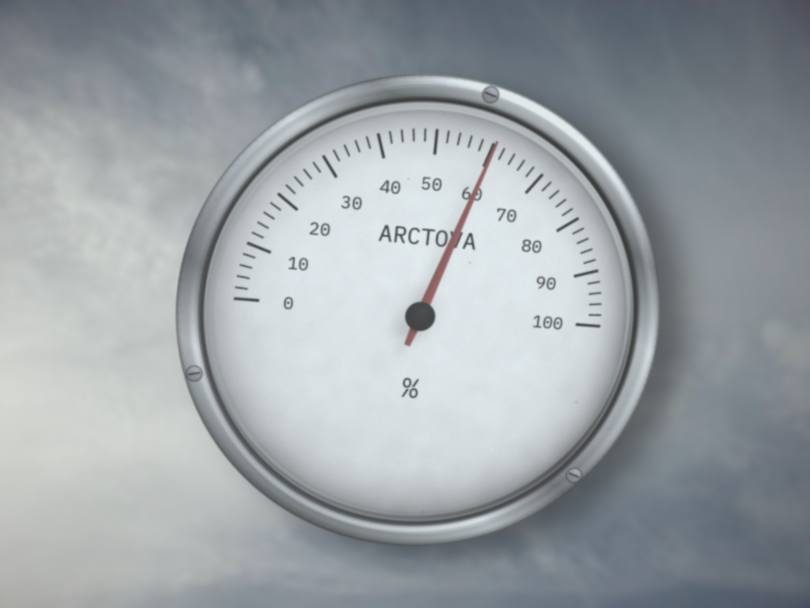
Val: 60 %
